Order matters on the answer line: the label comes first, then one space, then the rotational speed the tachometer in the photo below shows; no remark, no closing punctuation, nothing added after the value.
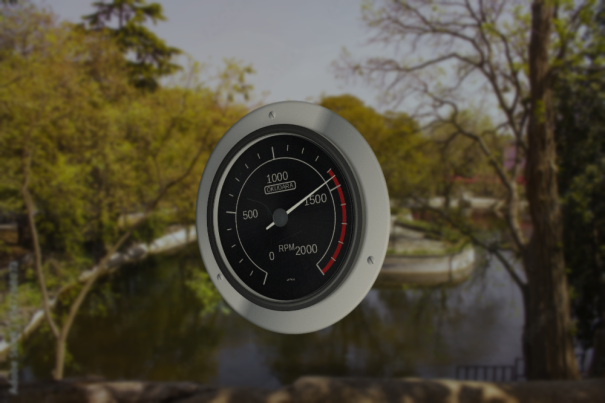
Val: 1450 rpm
